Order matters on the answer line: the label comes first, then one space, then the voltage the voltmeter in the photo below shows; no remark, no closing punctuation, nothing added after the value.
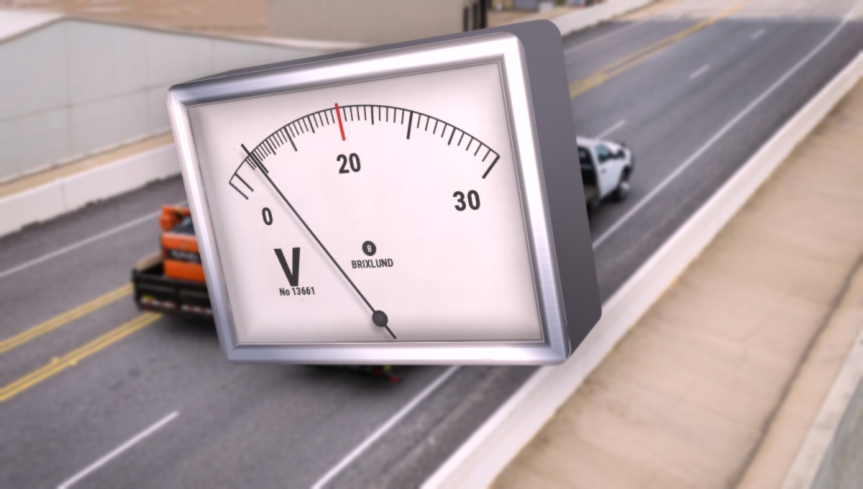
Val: 10 V
